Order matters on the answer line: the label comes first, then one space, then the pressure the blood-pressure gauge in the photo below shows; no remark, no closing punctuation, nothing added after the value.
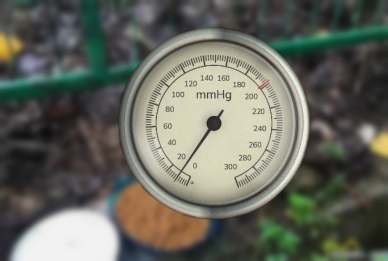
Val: 10 mmHg
